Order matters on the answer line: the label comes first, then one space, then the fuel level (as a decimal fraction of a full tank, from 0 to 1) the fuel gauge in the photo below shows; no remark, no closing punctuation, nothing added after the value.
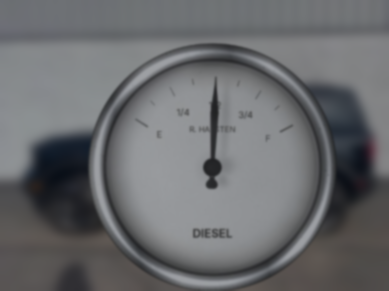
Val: 0.5
